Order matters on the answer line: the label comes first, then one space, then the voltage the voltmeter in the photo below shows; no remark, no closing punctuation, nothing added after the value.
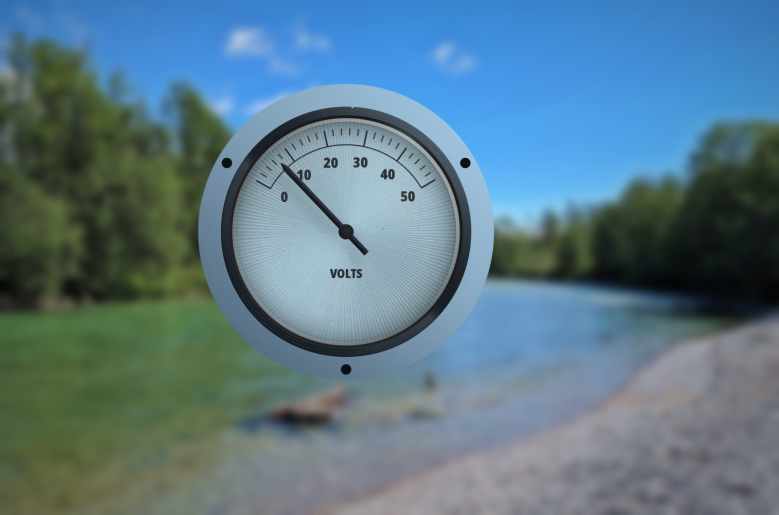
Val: 7 V
